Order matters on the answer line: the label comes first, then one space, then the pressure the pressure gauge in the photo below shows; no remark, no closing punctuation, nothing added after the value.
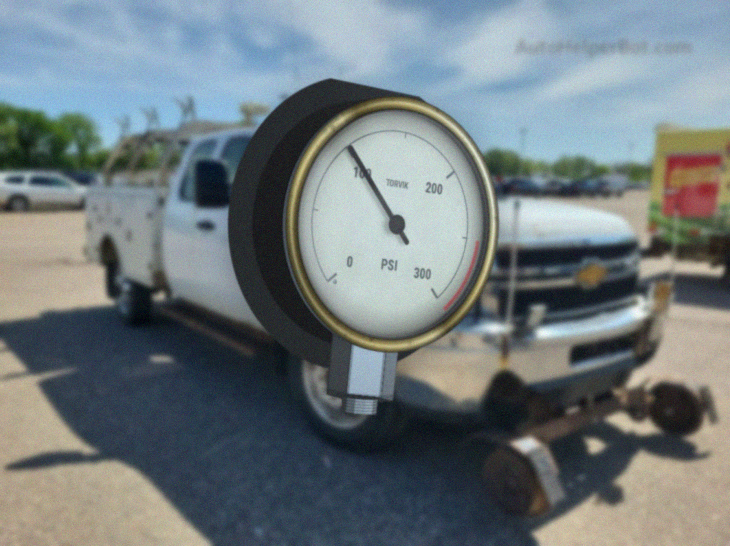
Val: 100 psi
